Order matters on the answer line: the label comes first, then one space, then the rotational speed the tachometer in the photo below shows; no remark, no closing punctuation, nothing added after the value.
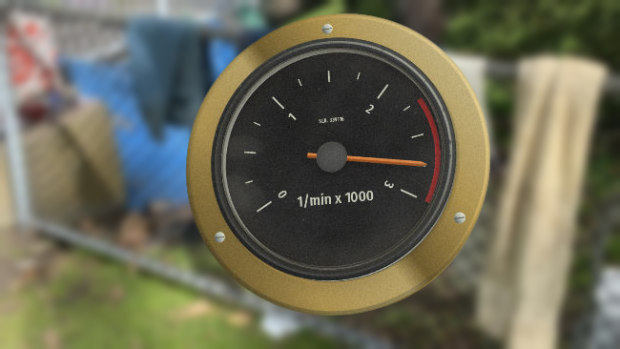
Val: 2750 rpm
